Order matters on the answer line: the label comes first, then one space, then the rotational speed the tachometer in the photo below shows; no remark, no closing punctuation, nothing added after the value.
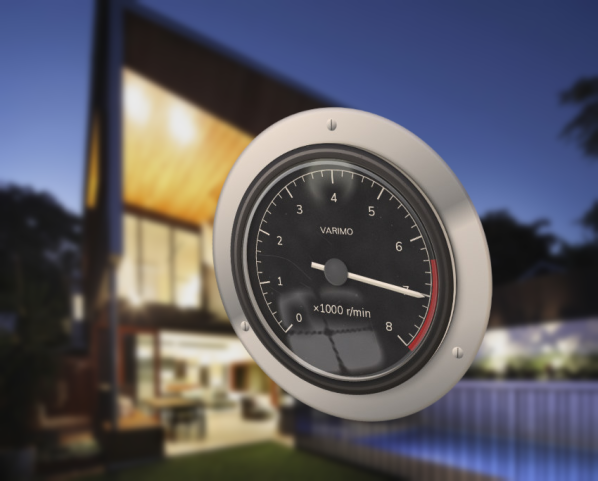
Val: 7000 rpm
